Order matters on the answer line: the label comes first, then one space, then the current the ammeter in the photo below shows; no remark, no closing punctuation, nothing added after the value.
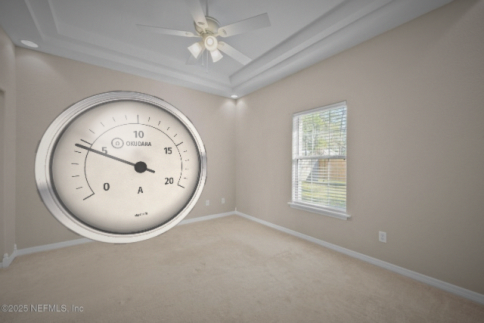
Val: 4.5 A
